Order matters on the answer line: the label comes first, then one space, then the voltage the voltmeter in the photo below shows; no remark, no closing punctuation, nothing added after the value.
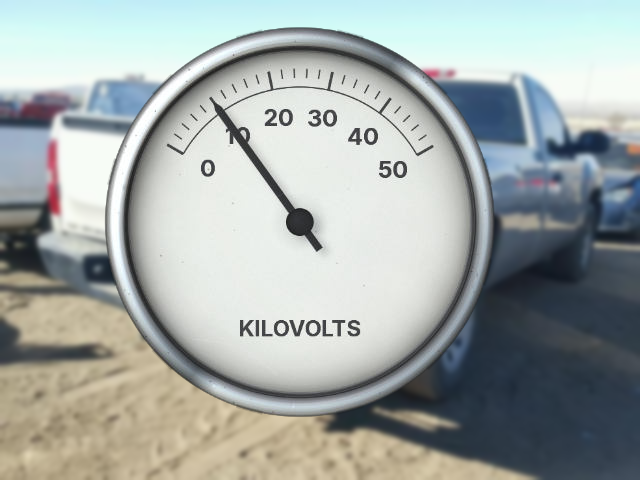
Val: 10 kV
